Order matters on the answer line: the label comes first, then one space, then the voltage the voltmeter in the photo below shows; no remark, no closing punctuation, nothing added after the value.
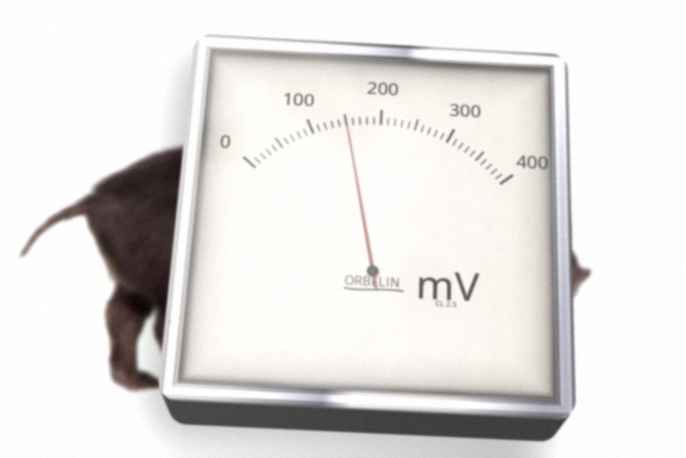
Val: 150 mV
